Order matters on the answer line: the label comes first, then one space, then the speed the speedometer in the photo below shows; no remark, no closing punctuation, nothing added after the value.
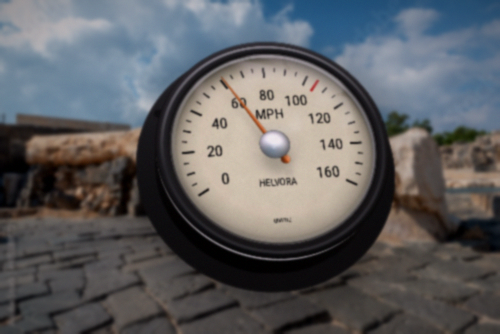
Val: 60 mph
